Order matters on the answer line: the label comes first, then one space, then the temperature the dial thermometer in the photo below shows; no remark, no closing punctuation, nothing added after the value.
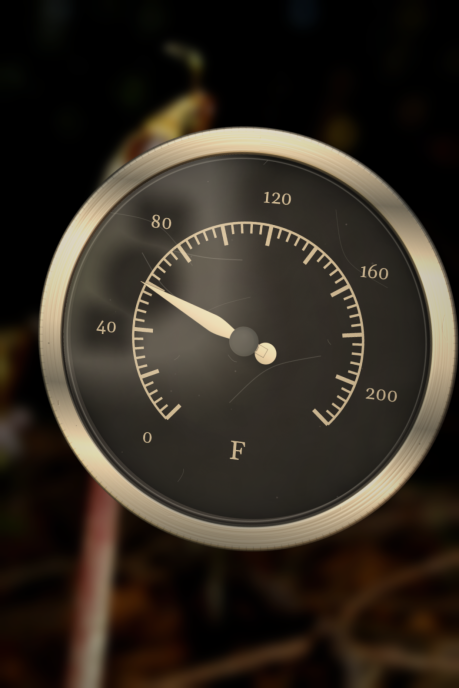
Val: 60 °F
